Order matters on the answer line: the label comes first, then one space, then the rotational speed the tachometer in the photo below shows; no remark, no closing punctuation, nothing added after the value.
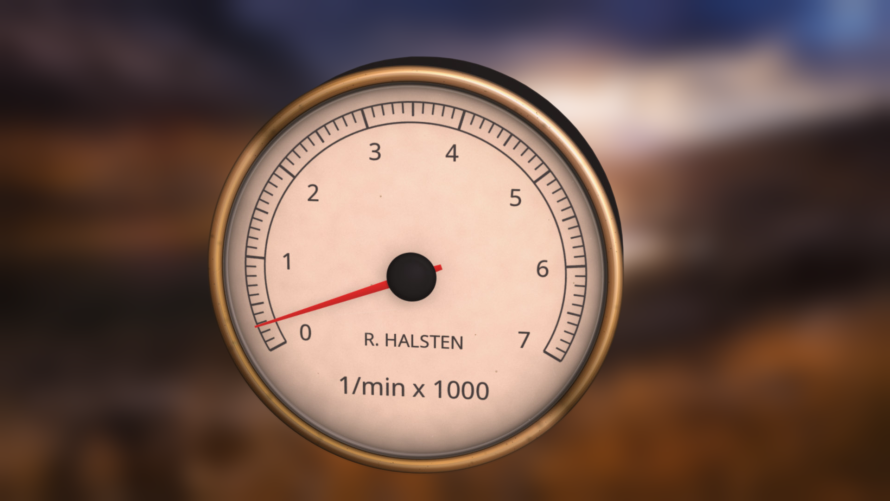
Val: 300 rpm
